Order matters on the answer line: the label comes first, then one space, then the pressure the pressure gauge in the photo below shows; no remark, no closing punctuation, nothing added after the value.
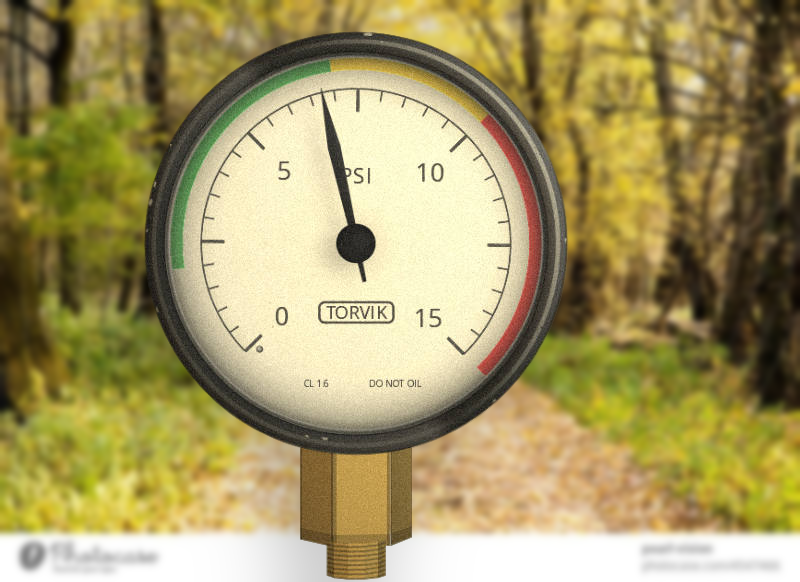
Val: 6.75 psi
